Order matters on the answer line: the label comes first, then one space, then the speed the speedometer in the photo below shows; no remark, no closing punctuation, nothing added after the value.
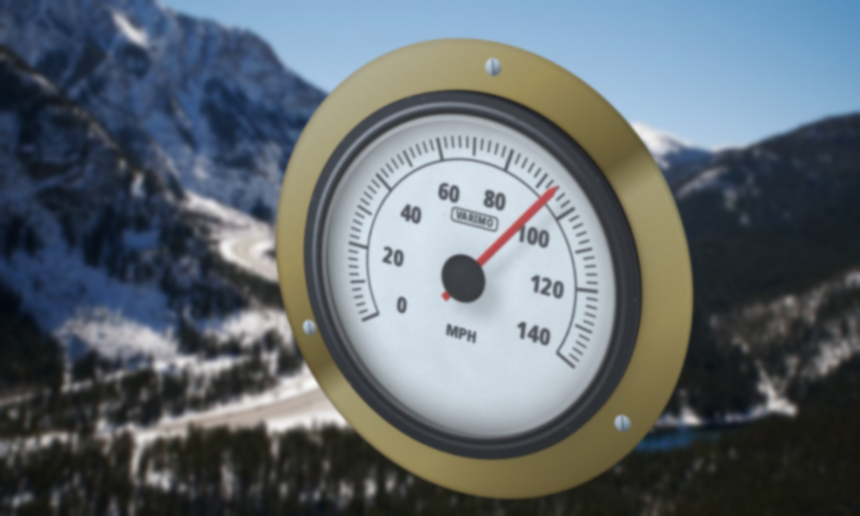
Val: 94 mph
